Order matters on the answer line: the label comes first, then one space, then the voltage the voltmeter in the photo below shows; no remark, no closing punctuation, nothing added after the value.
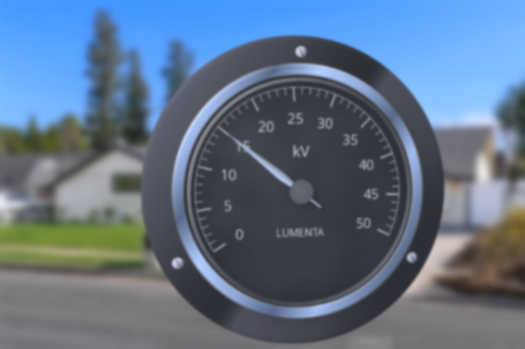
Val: 15 kV
